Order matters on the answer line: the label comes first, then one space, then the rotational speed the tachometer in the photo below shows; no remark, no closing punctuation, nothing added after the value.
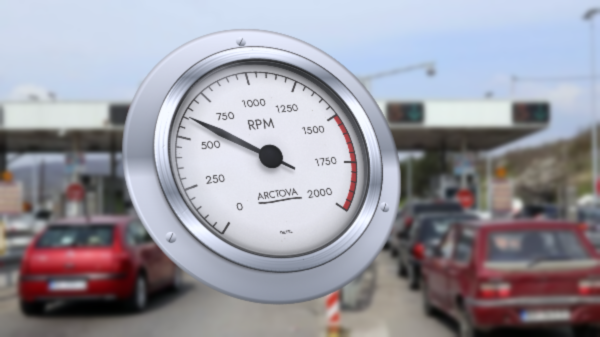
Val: 600 rpm
